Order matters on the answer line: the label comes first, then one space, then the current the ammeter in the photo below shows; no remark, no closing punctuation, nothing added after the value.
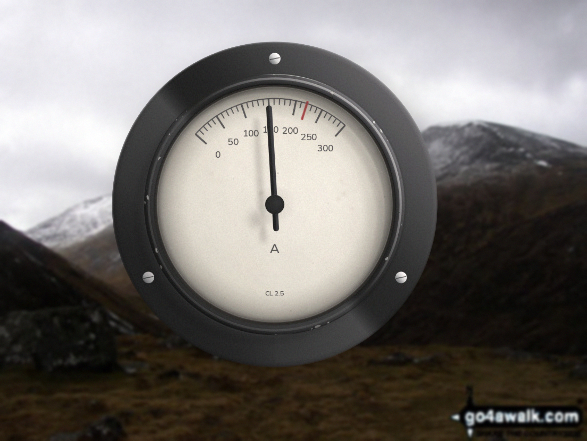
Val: 150 A
